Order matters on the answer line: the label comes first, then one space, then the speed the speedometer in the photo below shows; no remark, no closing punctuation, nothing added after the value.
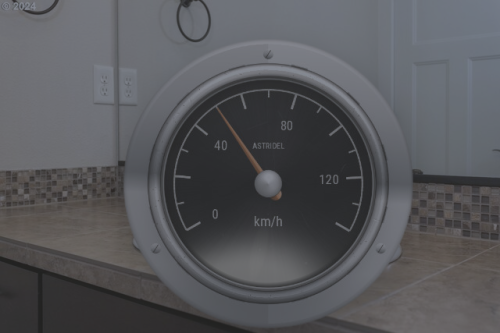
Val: 50 km/h
